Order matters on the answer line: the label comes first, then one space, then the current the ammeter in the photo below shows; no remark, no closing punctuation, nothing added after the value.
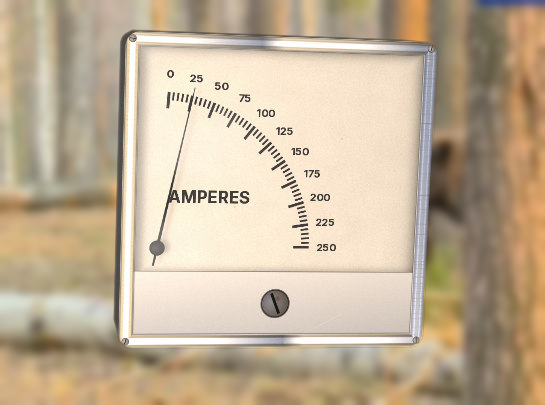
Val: 25 A
